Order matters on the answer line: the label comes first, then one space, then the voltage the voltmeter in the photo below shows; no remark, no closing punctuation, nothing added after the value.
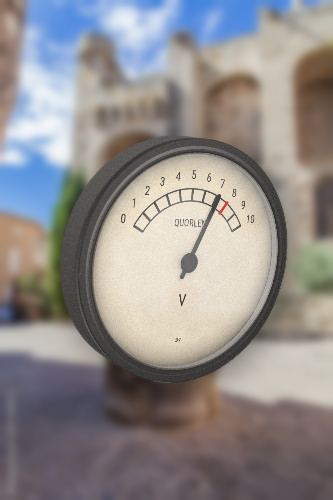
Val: 7 V
